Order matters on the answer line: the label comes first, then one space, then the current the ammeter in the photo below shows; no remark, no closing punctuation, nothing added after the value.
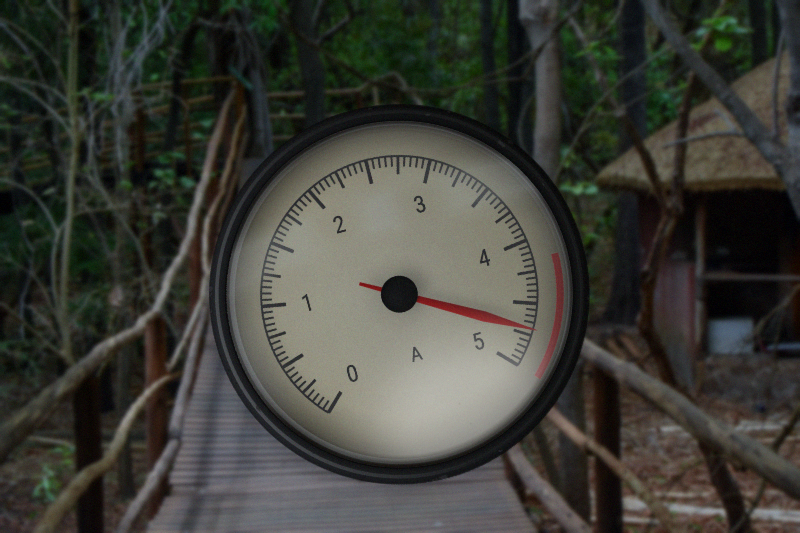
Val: 4.7 A
